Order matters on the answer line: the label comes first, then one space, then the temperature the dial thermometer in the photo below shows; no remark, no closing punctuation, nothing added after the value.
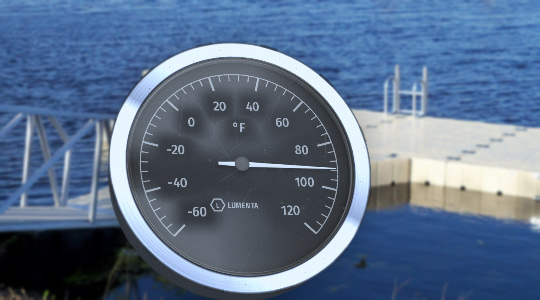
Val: 92 °F
